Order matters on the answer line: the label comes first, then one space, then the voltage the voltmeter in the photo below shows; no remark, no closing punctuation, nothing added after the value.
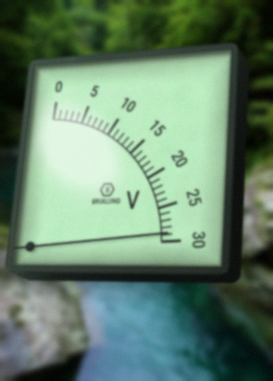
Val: 29 V
